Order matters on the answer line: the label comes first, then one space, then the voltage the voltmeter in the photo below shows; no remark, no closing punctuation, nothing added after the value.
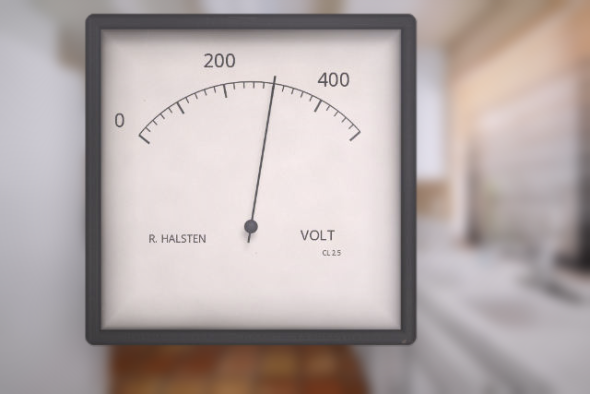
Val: 300 V
